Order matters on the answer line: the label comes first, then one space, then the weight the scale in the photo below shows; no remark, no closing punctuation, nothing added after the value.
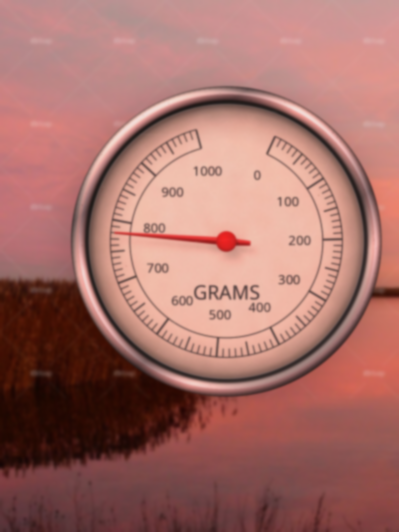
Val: 780 g
